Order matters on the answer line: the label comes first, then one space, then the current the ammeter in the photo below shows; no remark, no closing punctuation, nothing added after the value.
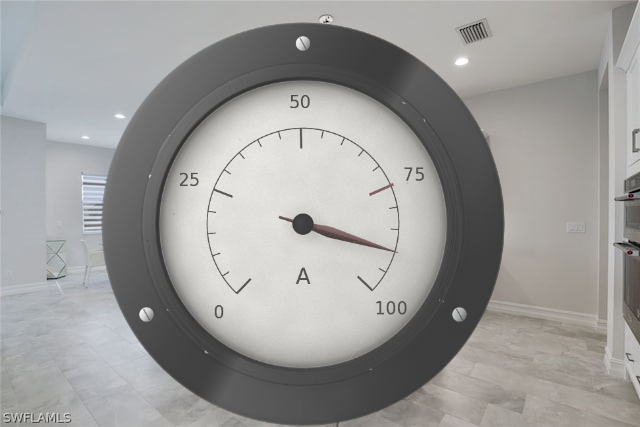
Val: 90 A
